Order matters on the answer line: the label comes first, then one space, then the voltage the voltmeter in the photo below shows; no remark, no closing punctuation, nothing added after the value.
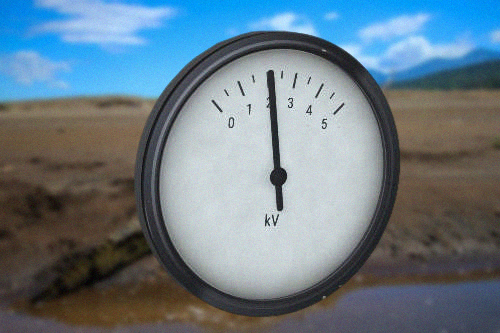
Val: 2 kV
